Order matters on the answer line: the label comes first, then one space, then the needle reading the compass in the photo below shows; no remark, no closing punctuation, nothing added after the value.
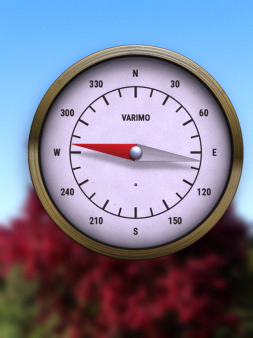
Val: 277.5 °
